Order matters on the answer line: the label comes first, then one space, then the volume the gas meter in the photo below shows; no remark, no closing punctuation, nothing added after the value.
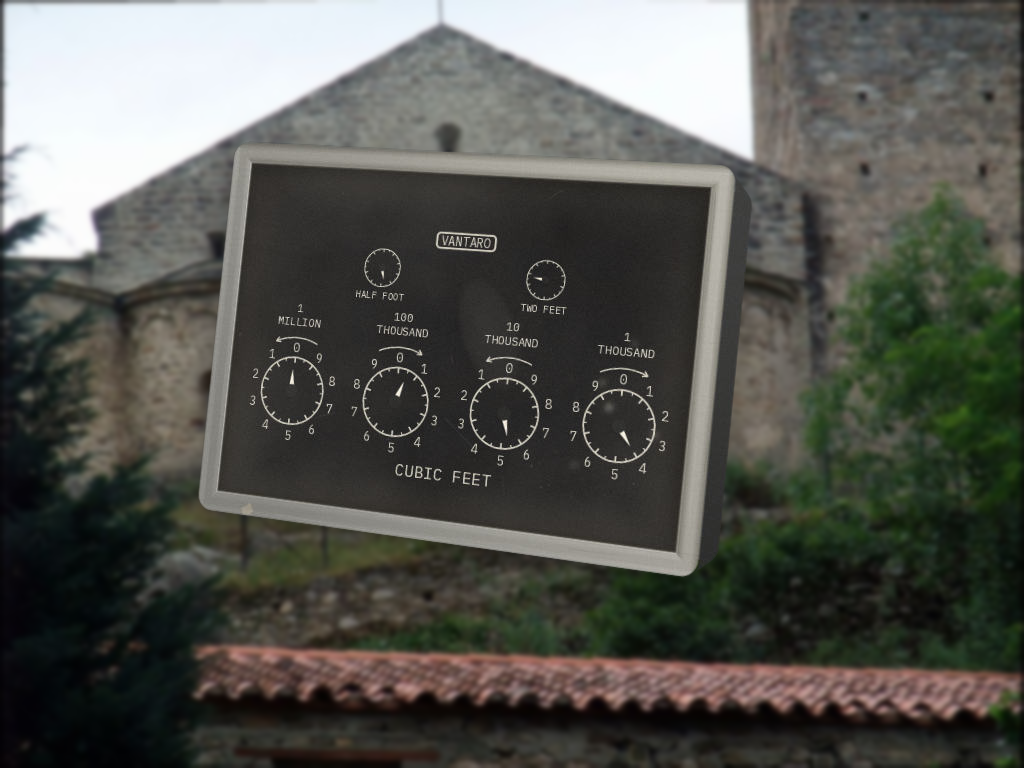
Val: 5400 ft³
